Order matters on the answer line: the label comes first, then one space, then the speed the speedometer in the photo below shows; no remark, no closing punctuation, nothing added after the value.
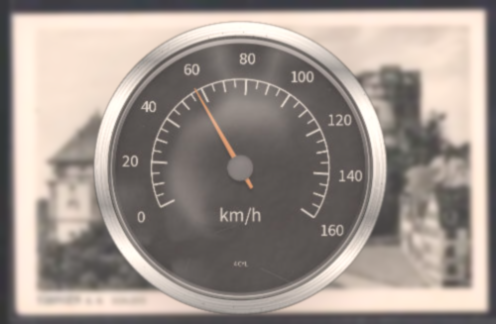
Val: 57.5 km/h
